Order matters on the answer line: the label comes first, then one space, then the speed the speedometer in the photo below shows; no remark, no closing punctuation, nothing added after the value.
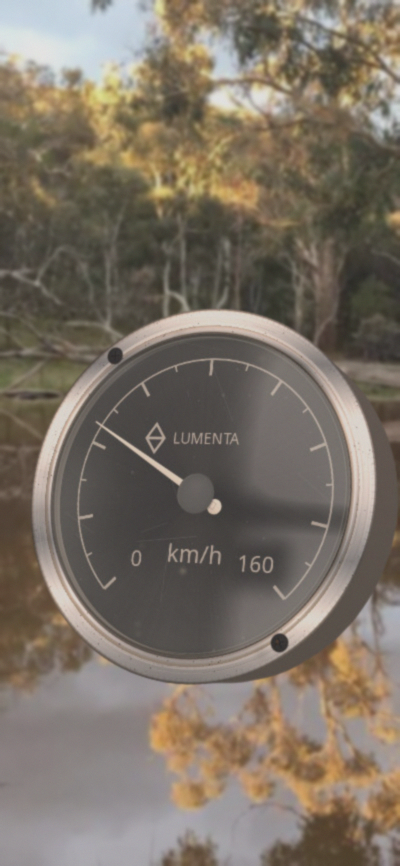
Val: 45 km/h
